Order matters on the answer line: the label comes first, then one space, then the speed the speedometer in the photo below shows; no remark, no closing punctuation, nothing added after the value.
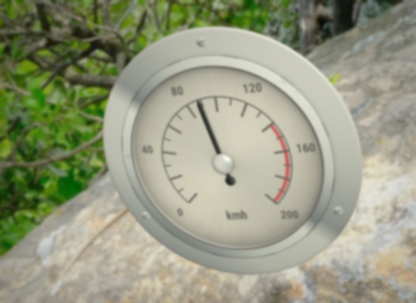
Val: 90 km/h
